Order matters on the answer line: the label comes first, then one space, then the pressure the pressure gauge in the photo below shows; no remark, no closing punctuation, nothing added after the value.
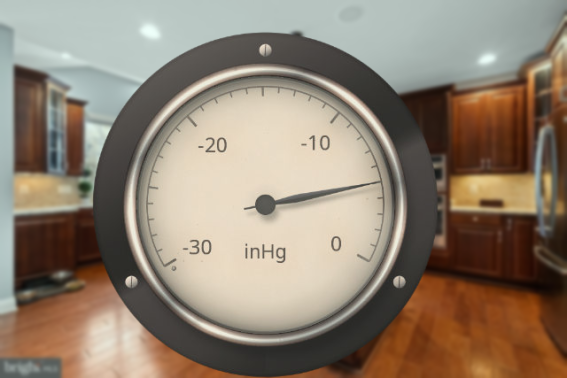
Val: -5 inHg
